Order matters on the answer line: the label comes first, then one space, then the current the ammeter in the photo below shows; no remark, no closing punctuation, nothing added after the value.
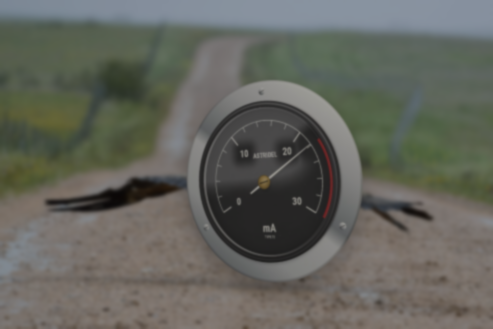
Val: 22 mA
